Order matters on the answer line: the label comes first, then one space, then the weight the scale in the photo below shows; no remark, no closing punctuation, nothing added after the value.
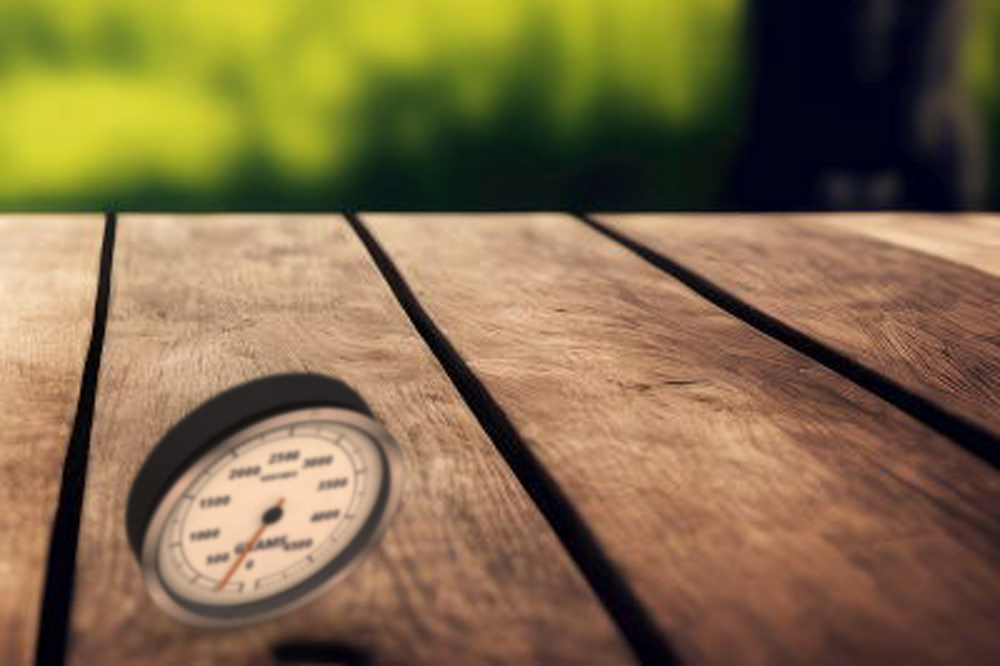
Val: 250 g
